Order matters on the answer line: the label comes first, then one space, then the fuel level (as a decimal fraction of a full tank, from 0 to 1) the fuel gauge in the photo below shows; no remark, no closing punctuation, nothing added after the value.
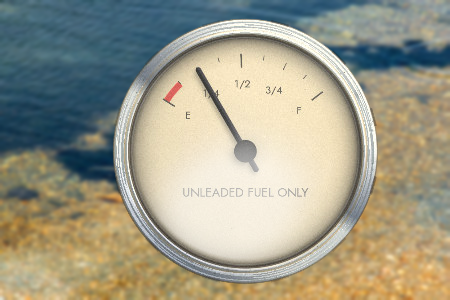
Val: 0.25
